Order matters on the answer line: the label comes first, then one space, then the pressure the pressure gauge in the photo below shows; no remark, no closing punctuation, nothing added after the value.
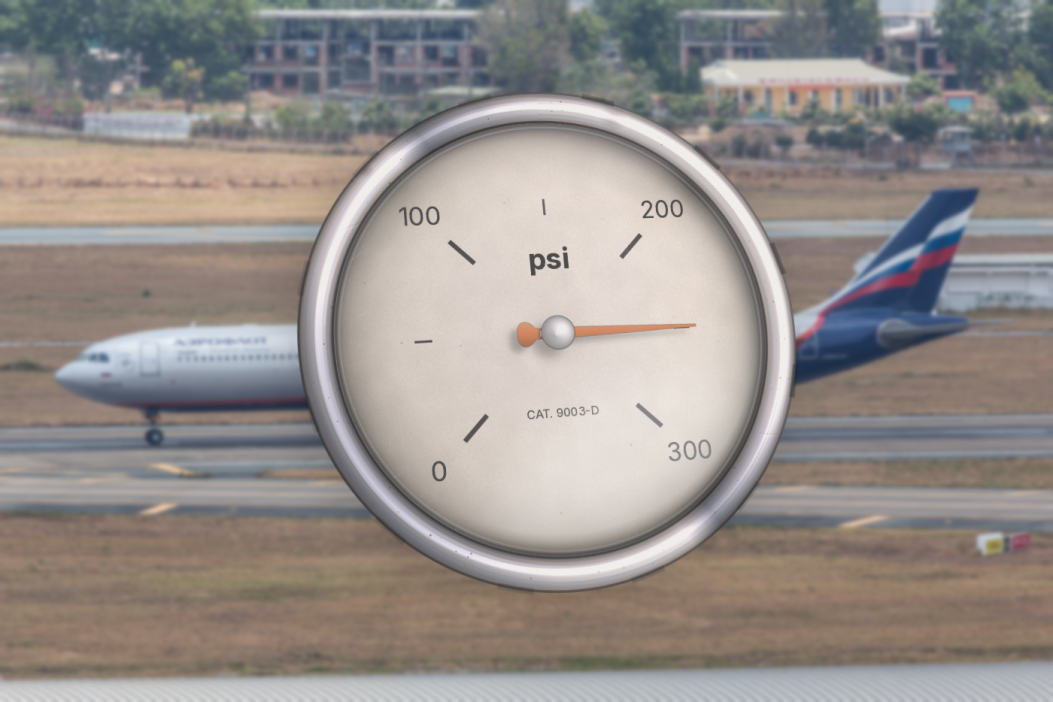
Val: 250 psi
